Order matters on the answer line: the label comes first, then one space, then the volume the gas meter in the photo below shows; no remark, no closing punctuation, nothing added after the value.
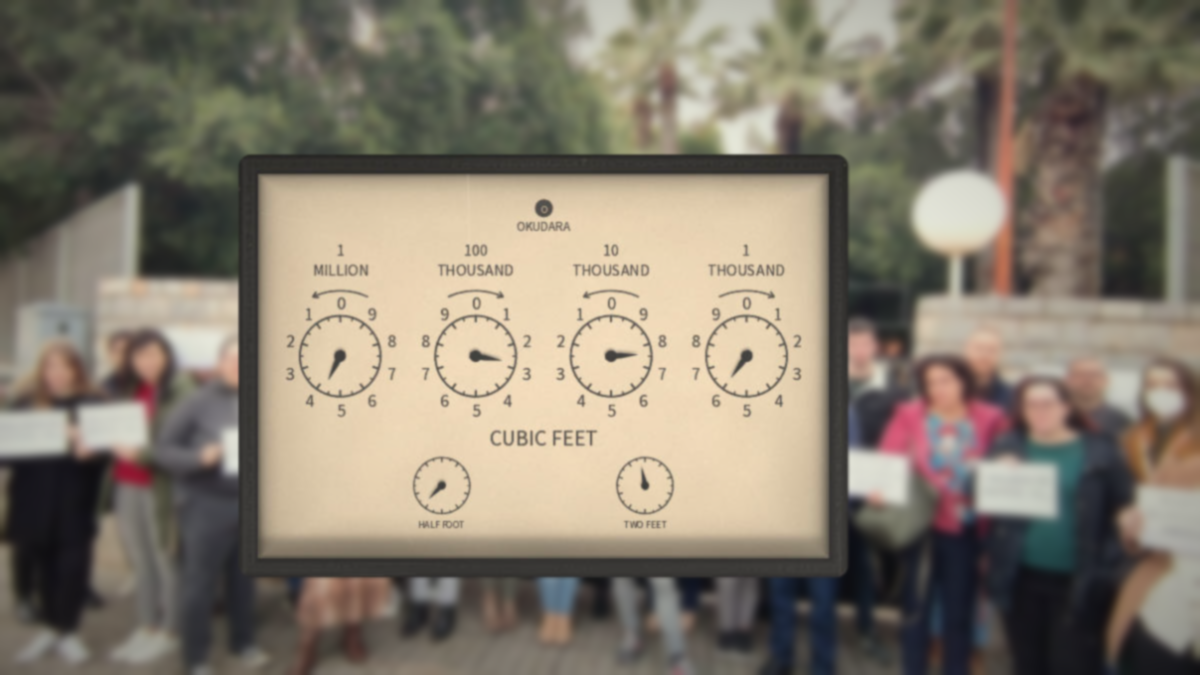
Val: 427600 ft³
